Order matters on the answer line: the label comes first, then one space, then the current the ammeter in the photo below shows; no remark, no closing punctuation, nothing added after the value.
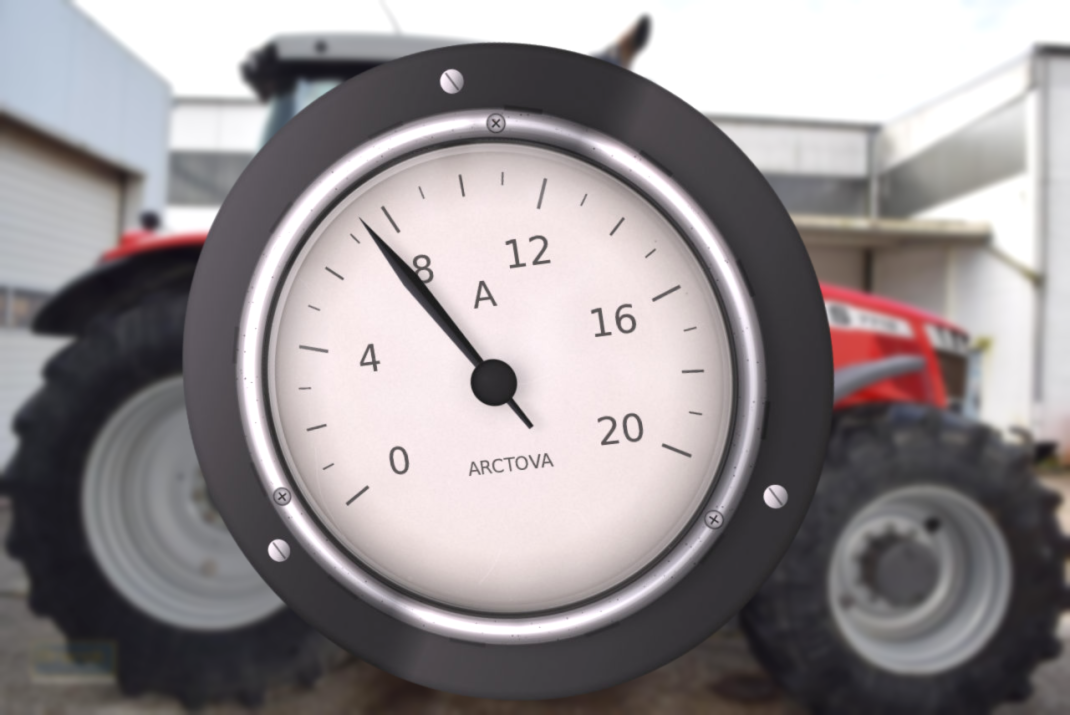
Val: 7.5 A
